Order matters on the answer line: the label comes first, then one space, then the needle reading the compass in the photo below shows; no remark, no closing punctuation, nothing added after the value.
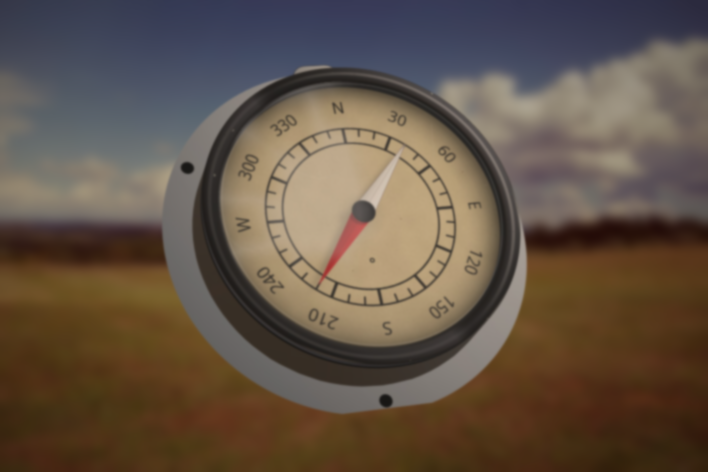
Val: 220 °
